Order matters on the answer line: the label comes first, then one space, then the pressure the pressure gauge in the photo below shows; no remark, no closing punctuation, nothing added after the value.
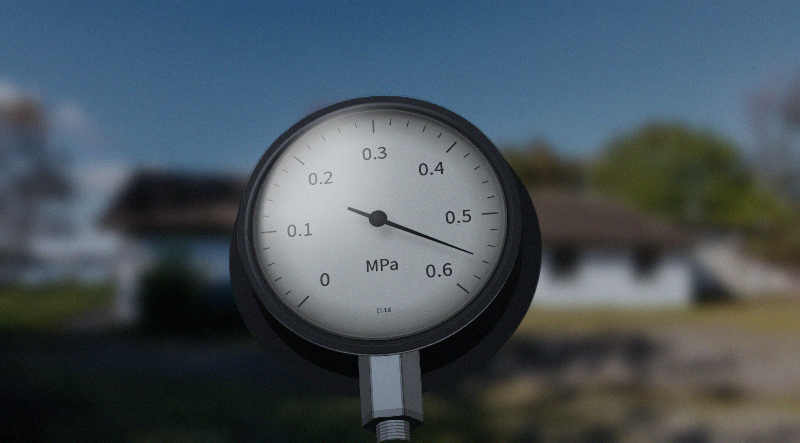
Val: 0.56 MPa
